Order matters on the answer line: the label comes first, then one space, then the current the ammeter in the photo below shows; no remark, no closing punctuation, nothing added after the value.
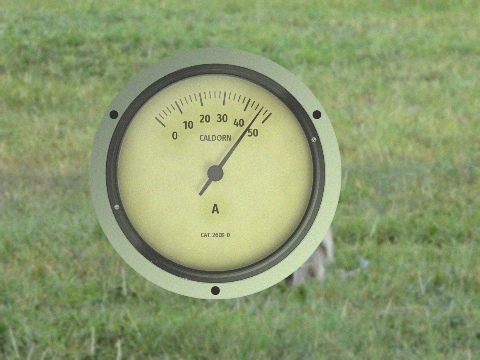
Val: 46 A
